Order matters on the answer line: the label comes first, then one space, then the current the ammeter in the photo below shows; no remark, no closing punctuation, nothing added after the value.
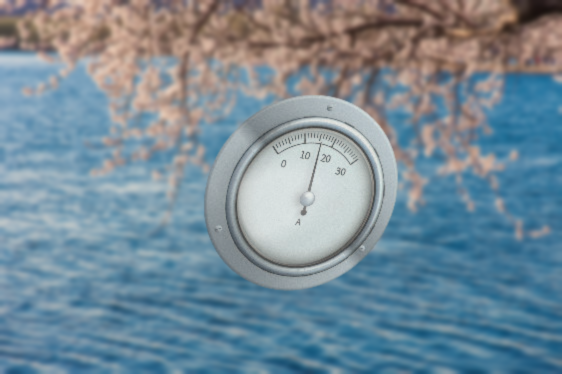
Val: 15 A
